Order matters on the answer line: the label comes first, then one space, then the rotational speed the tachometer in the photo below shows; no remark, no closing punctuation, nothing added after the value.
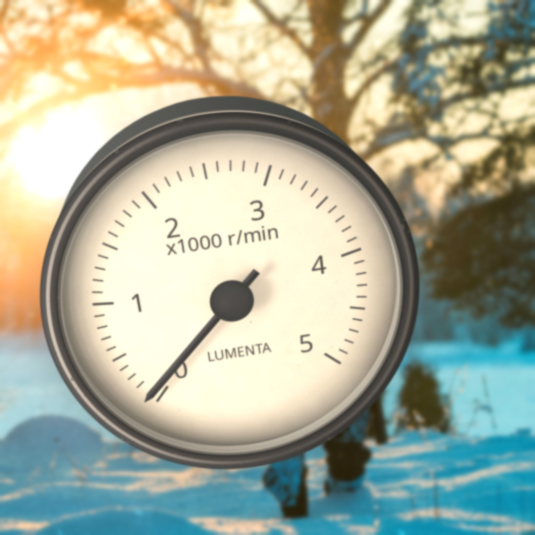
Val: 100 rpm
